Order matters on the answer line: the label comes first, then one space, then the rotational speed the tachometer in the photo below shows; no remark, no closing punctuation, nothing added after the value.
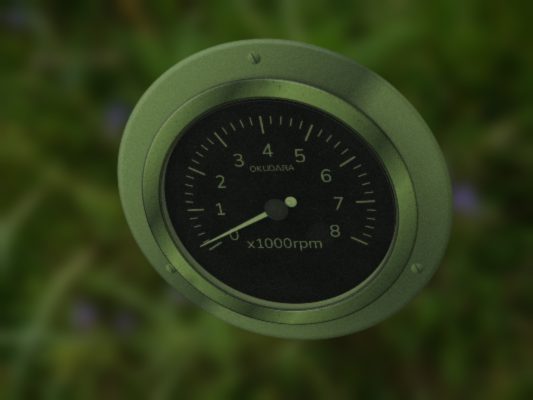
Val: 200 rpm
